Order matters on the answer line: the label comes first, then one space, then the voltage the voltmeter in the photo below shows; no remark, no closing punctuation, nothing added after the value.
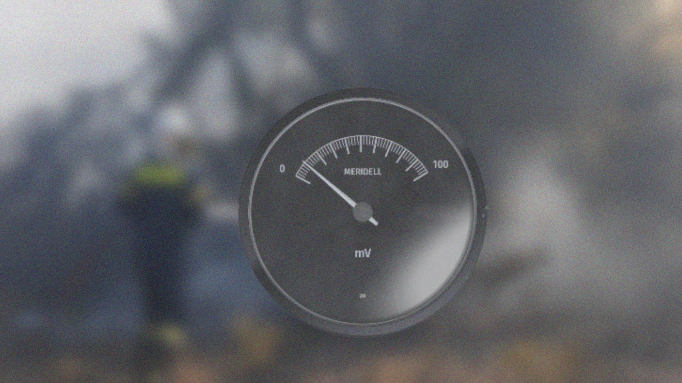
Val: 10 mV
